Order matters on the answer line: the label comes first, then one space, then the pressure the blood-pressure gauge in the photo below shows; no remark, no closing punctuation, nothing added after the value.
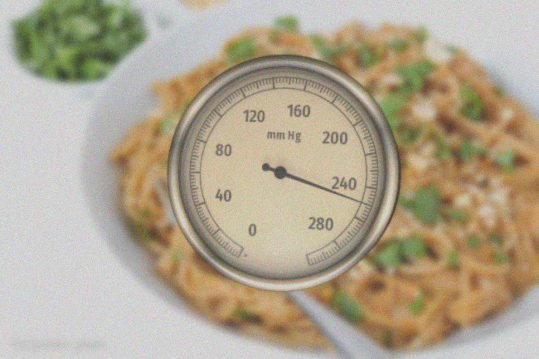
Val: 250 mmHg
